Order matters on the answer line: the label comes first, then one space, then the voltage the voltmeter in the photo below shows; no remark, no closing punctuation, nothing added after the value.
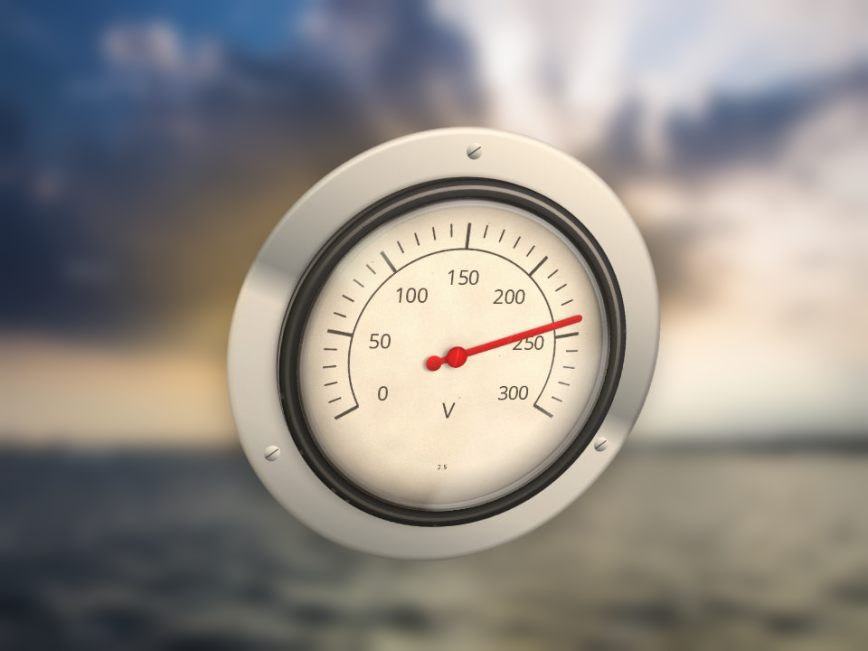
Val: 240 V
